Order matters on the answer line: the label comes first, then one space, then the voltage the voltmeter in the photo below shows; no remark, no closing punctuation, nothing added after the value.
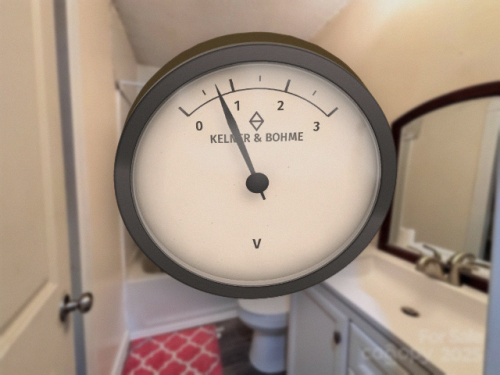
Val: 0.75 V
